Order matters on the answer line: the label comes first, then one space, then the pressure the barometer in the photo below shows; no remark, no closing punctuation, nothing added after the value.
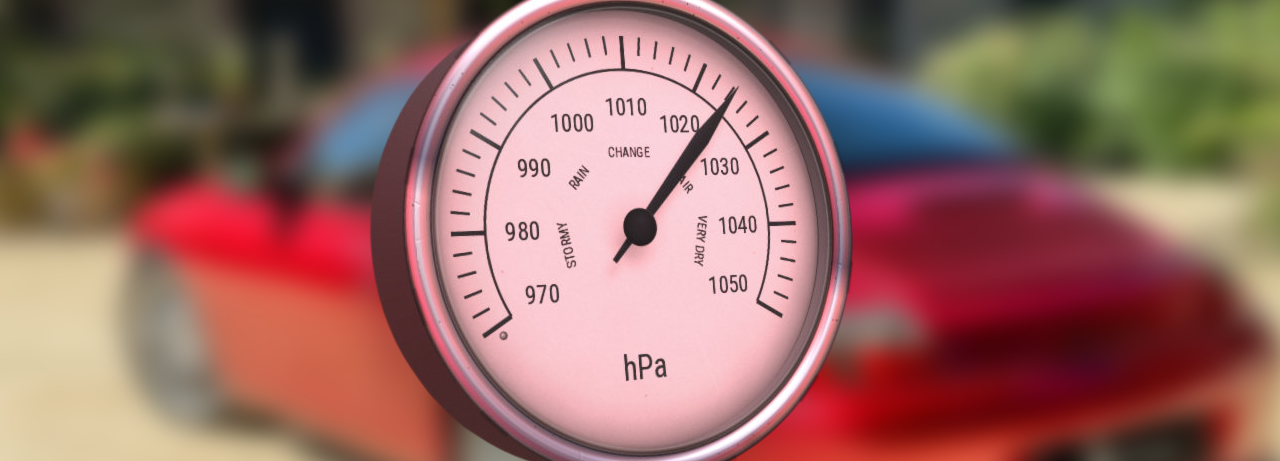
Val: 1024 hPa
